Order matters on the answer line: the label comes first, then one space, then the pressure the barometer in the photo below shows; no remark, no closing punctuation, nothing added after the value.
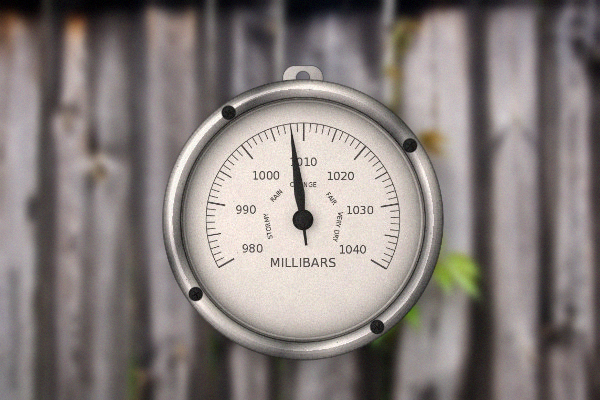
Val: 1008 mbar
